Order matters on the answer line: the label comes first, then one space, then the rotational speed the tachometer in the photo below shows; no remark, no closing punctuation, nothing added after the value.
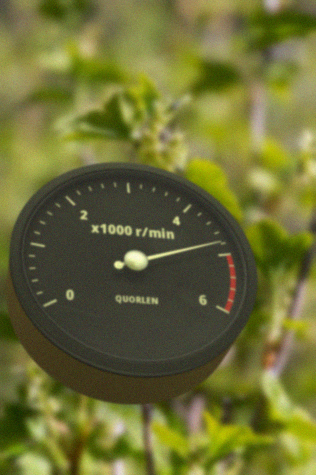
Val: 4800 rpm
